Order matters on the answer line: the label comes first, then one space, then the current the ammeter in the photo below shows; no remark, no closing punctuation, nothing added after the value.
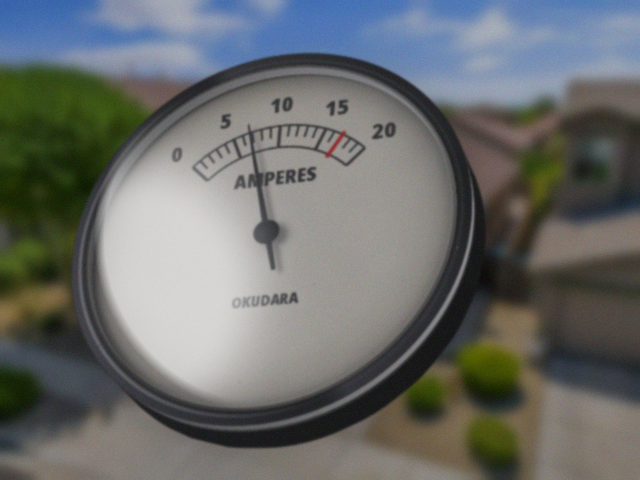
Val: 7 A
